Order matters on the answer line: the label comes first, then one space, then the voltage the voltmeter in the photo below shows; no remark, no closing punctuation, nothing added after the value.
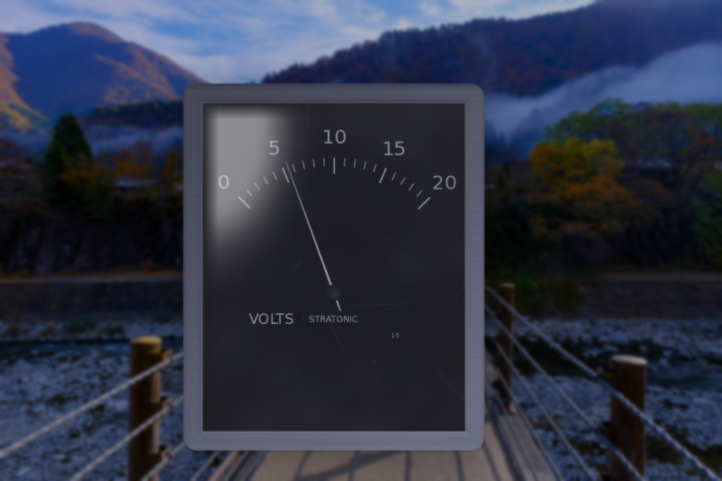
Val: 5.5 V
